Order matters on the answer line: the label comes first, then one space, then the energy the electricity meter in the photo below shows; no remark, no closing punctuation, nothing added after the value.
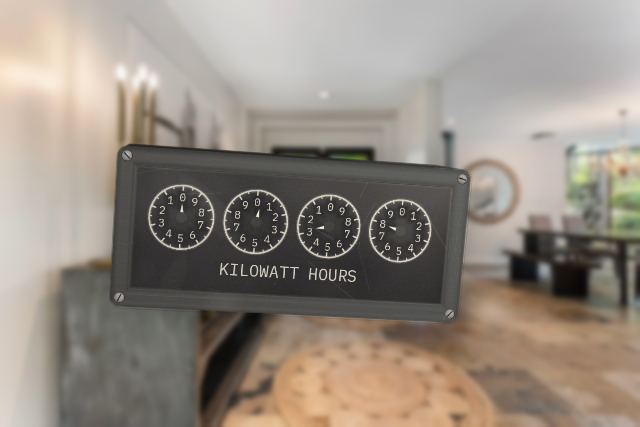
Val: 28 kWh
